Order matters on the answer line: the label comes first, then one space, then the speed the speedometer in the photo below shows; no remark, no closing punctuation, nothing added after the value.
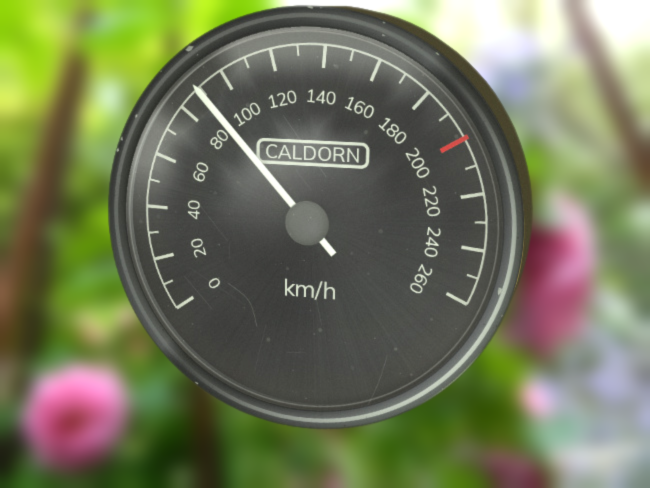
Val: 90 km/h
